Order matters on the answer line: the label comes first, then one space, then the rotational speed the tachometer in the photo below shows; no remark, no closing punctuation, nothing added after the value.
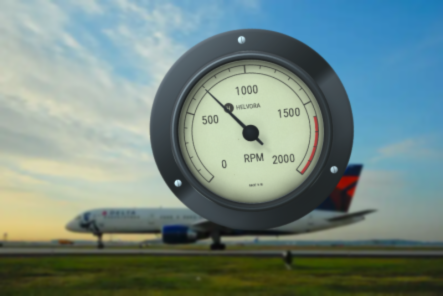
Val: 700 rpm
